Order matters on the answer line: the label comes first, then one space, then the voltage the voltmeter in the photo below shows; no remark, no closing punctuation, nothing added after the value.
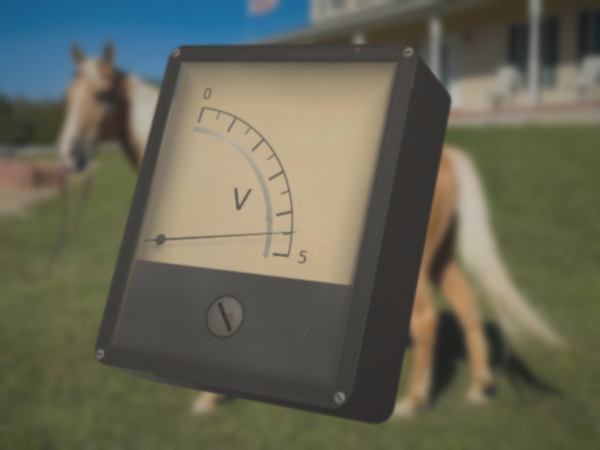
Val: 4.5 V
